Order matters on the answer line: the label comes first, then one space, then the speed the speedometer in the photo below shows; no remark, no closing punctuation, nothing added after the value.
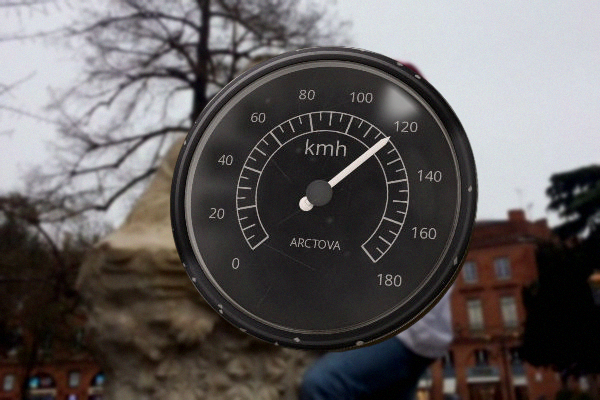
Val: 120 km/h
